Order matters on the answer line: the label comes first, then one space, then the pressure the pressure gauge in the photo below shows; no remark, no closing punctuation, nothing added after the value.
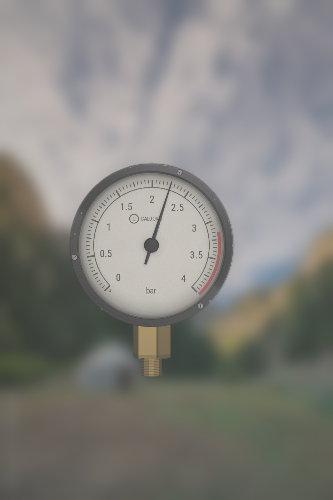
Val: 2.25 bar
